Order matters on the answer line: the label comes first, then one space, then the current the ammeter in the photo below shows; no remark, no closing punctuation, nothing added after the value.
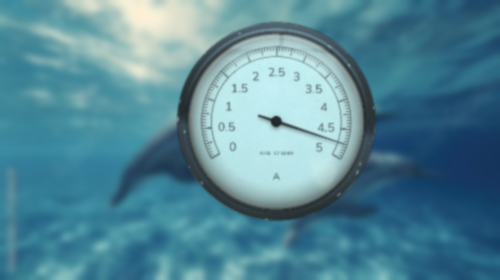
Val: 4.75 A
